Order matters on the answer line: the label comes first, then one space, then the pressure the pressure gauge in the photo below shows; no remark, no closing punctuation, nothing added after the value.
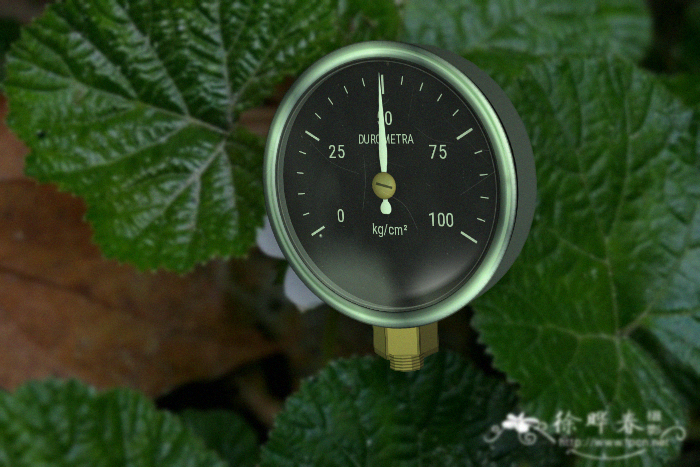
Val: 50 kg/cm²
